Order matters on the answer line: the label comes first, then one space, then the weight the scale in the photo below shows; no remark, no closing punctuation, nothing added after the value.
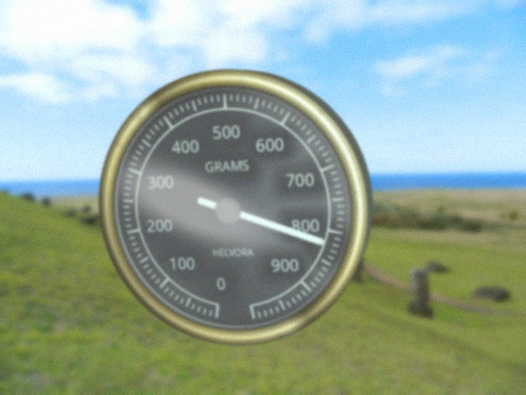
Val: 820 g
